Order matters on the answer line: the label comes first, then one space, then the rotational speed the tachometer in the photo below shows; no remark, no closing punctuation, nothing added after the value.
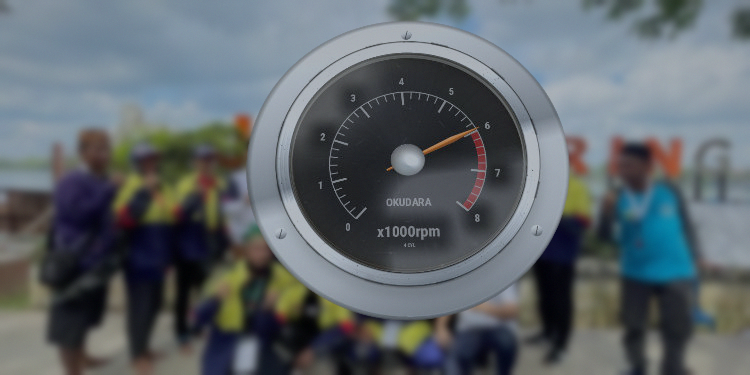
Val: 6000 rpm
